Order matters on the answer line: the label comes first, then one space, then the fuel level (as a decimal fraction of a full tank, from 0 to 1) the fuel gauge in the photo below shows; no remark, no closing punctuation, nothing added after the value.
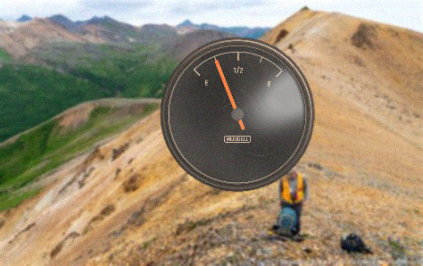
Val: 0.25
